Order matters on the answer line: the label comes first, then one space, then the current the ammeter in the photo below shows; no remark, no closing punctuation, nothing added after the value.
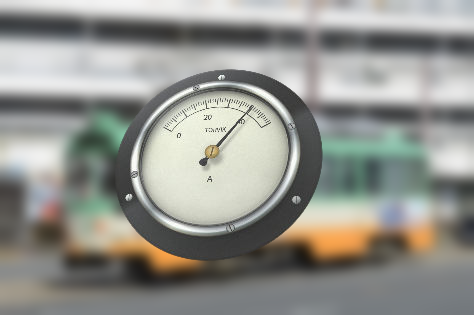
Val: 40 A
